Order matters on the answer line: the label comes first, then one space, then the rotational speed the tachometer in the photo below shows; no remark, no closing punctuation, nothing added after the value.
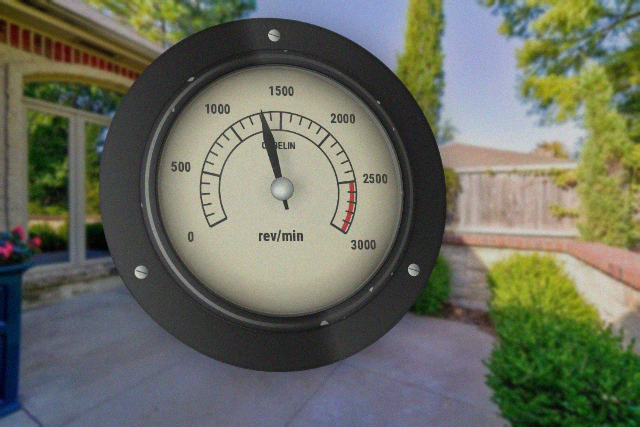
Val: 1300 rpm
